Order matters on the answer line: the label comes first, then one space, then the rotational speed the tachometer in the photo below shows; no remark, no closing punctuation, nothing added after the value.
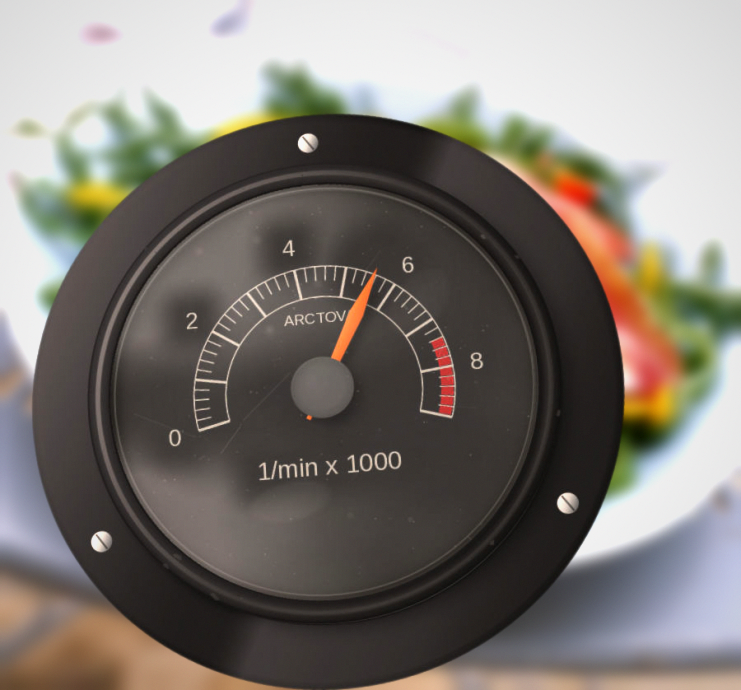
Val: 5600 rpm
